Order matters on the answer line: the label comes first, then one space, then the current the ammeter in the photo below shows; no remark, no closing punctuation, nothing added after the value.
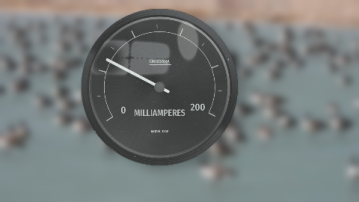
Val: 50 mA
